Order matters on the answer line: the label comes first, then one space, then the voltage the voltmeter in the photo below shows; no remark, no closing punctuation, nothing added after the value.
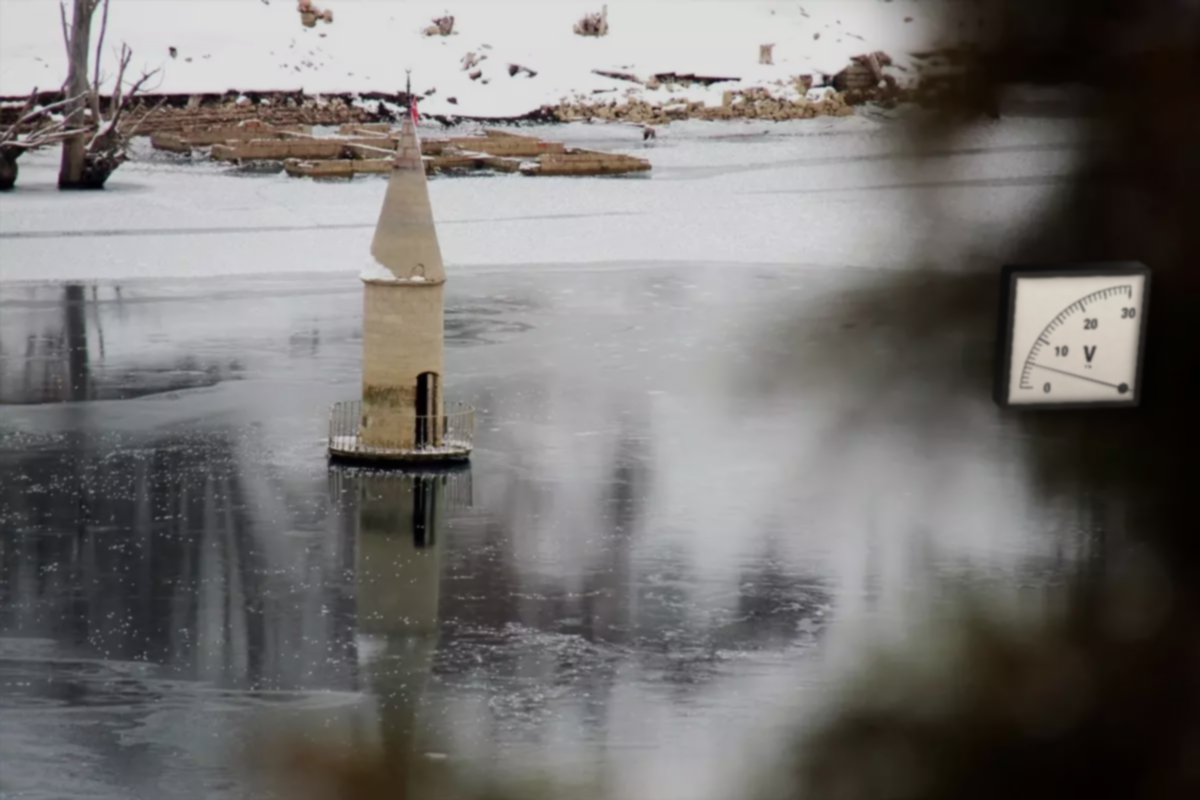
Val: 5 V
